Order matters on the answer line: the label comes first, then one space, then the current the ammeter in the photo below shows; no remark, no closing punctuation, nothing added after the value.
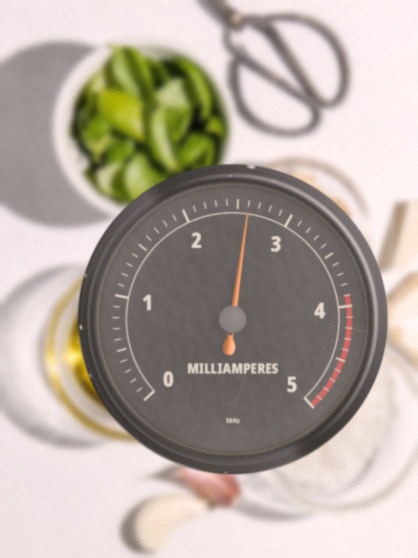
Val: 2.6 mA
